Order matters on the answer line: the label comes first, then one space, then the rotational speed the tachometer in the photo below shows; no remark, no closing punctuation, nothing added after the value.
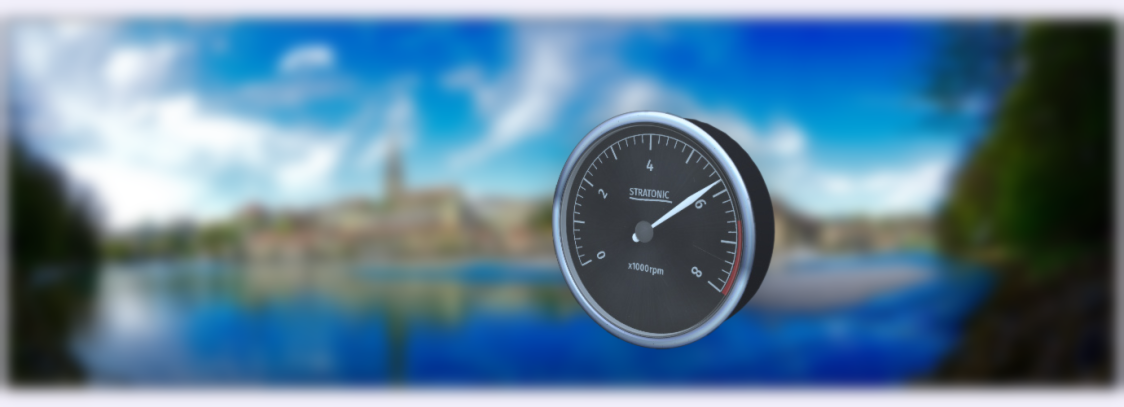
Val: 5800 rpm
